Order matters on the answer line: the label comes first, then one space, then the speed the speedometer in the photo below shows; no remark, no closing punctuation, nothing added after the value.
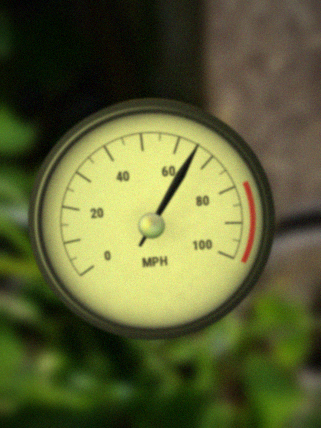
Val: 65 mph
